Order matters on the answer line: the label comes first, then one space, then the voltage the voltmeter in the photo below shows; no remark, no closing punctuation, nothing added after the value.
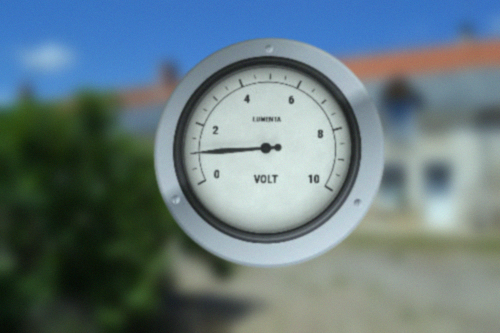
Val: 1 V
